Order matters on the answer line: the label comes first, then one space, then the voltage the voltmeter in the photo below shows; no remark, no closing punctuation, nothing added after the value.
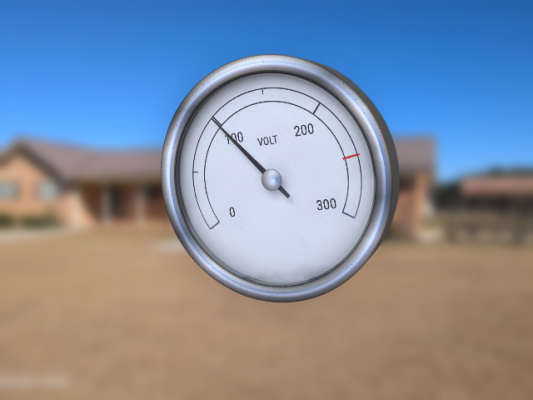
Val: 100 V
